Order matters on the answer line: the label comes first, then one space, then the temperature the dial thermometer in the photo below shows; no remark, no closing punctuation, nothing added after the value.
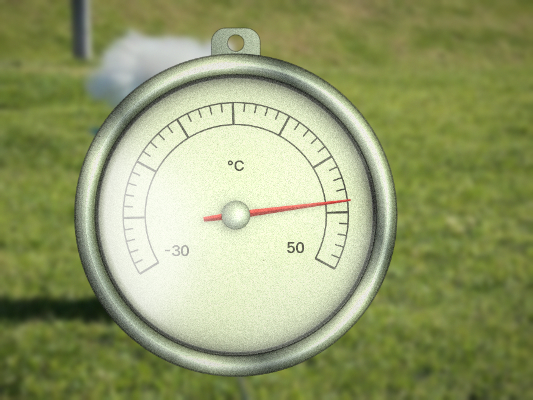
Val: 38 °C
